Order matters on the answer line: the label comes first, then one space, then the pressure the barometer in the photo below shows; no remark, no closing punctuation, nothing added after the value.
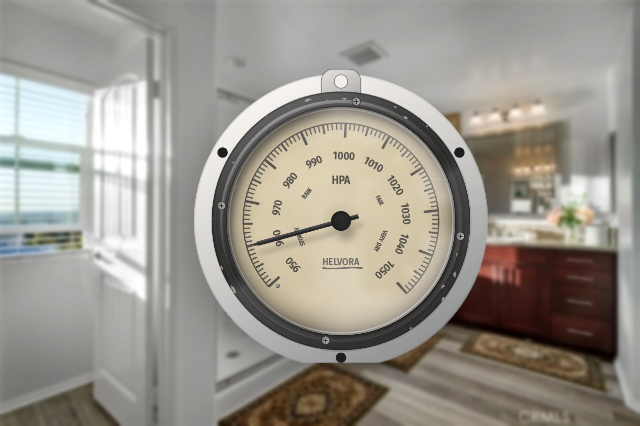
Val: 960 hPa
